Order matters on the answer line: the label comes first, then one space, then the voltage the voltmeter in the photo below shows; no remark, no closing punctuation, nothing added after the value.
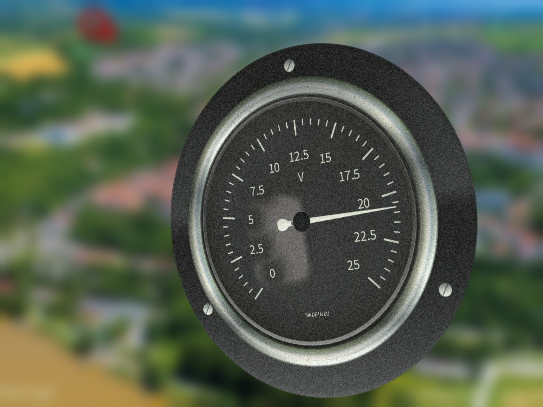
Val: 20.75 V
